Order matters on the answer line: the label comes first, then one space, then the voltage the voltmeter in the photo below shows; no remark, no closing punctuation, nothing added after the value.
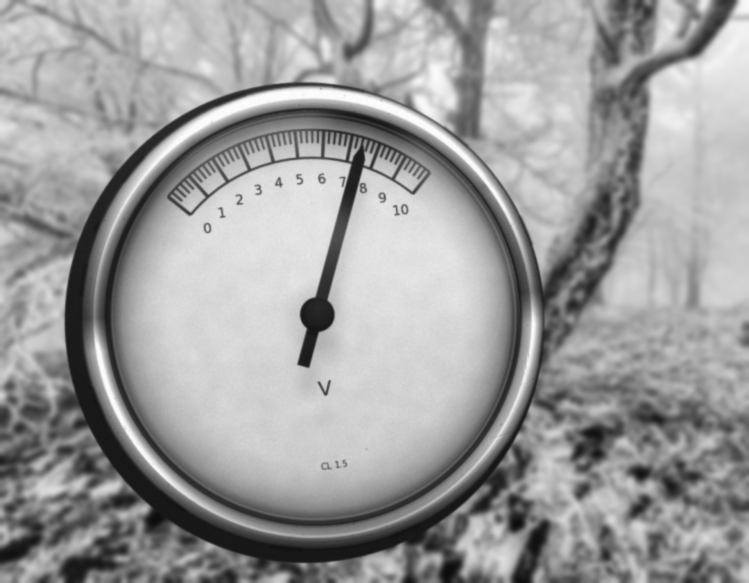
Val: 7.4 V
